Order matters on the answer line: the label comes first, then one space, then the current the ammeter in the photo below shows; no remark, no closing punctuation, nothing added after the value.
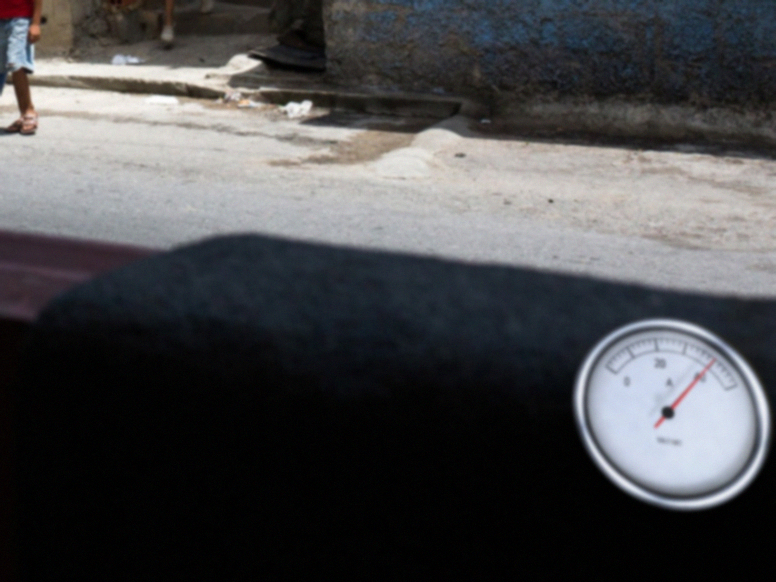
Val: 40 A
